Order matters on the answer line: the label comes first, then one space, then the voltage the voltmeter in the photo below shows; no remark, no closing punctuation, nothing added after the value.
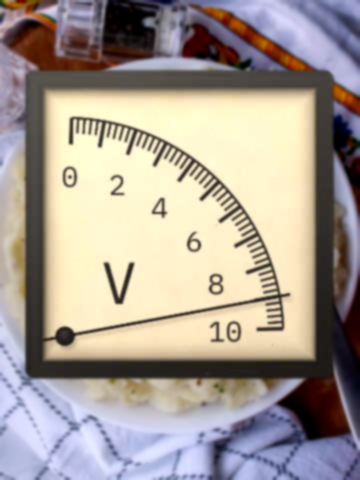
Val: 9 V
